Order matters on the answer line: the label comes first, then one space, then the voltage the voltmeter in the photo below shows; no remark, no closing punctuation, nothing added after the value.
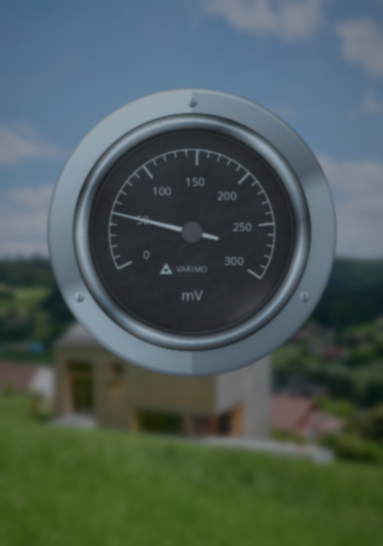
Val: 50 mV
